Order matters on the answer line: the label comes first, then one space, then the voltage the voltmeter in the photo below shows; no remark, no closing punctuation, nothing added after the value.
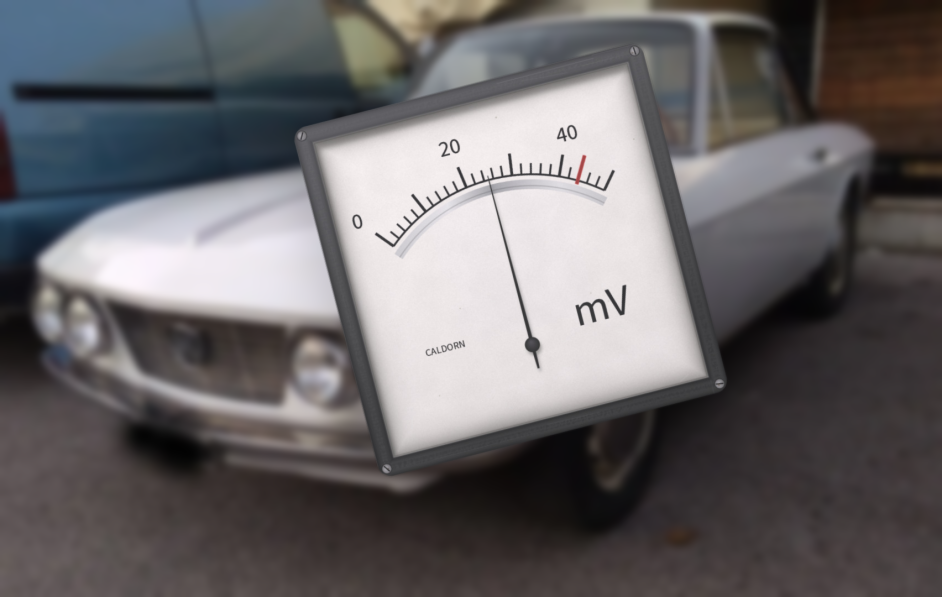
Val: 25 mV
